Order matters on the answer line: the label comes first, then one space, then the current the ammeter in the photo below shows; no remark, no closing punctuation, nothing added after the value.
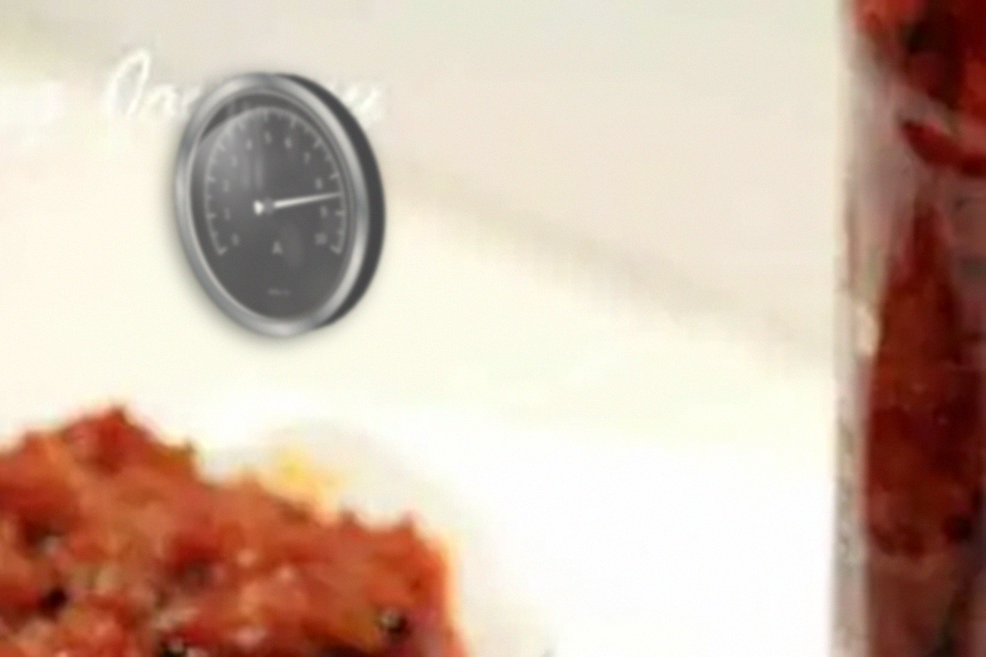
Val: 8.5 A
